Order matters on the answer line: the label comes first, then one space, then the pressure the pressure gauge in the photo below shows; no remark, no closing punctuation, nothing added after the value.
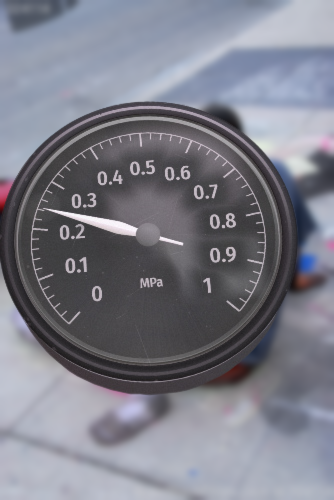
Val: 0.24 MPa
